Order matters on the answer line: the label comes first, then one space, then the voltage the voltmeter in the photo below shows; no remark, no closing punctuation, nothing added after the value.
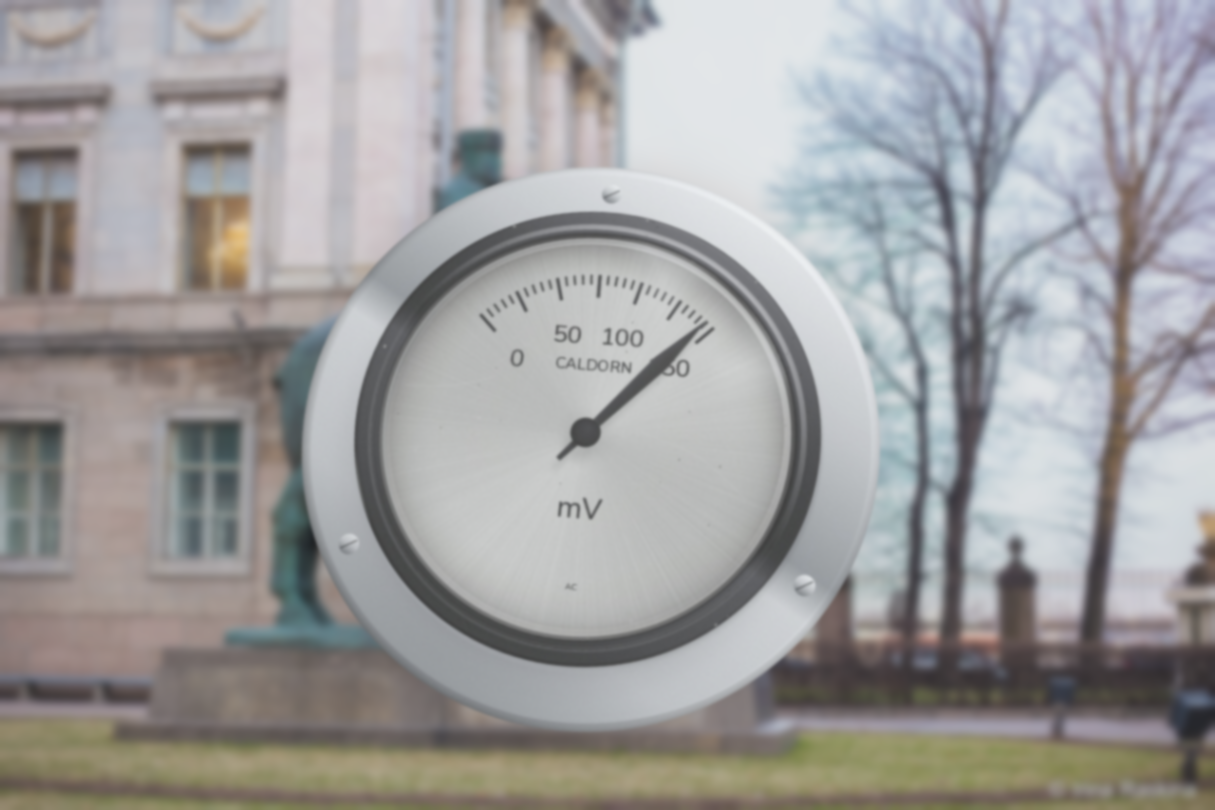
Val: 145 mV
